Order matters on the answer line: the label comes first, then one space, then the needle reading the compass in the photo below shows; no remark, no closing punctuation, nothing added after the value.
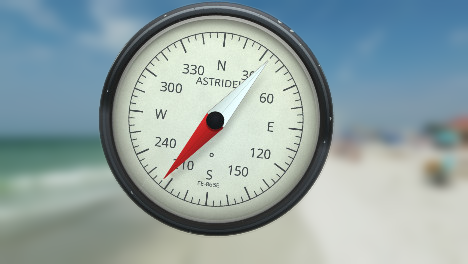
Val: 215 °
